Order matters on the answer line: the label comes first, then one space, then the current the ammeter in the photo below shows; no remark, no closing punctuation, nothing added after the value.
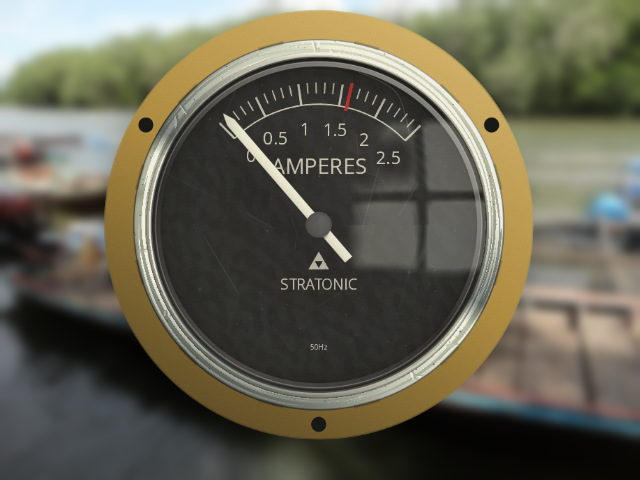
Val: 0.1 A
